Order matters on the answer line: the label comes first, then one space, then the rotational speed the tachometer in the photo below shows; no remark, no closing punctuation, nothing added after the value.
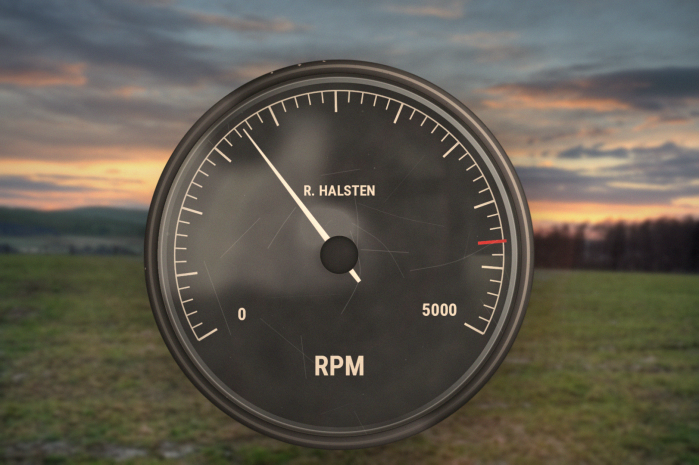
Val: 1750 rpm
